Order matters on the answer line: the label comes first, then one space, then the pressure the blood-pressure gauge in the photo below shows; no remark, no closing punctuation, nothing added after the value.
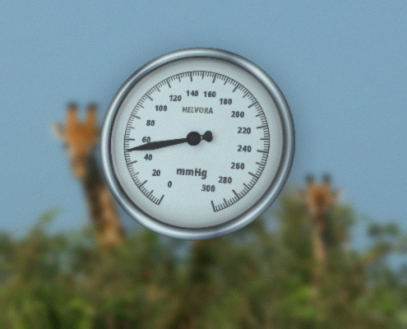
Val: 50 mmHg
